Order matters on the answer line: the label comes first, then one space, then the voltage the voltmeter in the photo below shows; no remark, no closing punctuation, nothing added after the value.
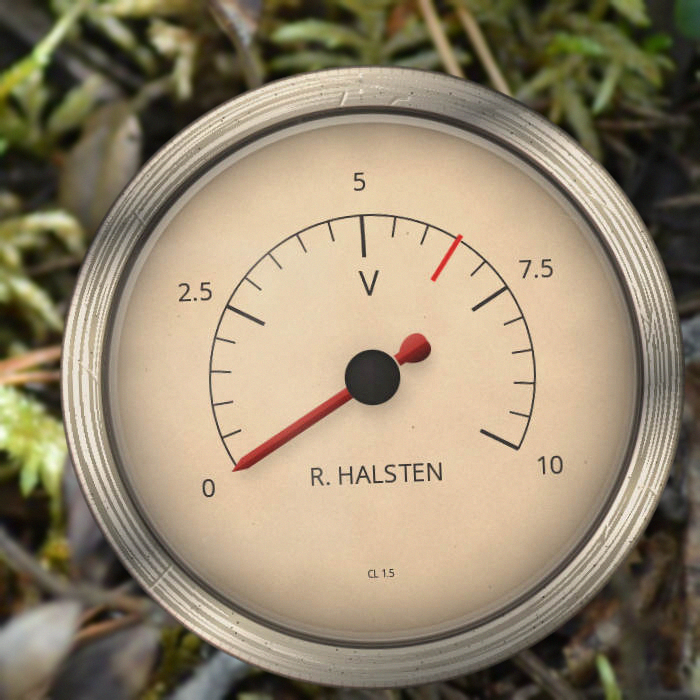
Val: 0 V
